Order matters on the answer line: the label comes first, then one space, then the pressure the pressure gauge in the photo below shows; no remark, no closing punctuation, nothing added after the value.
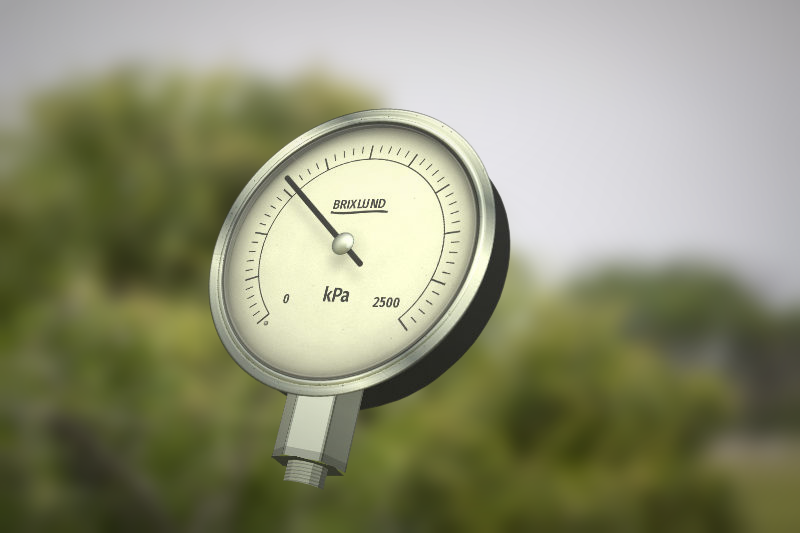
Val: 800 kPa
